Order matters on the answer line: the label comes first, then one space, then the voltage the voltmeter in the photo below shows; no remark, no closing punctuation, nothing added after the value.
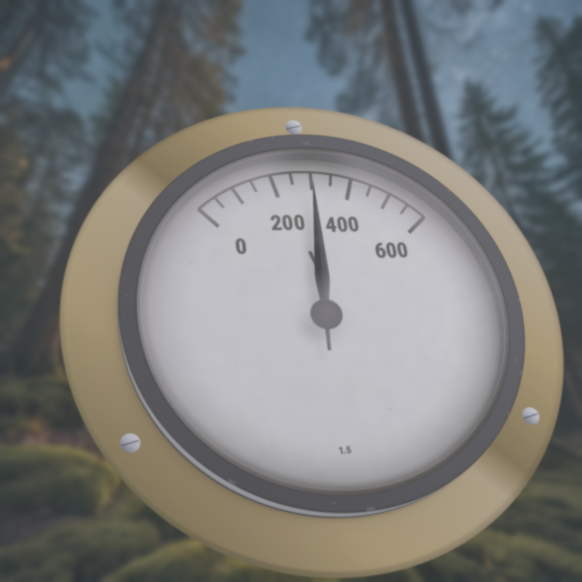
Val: 300 V
